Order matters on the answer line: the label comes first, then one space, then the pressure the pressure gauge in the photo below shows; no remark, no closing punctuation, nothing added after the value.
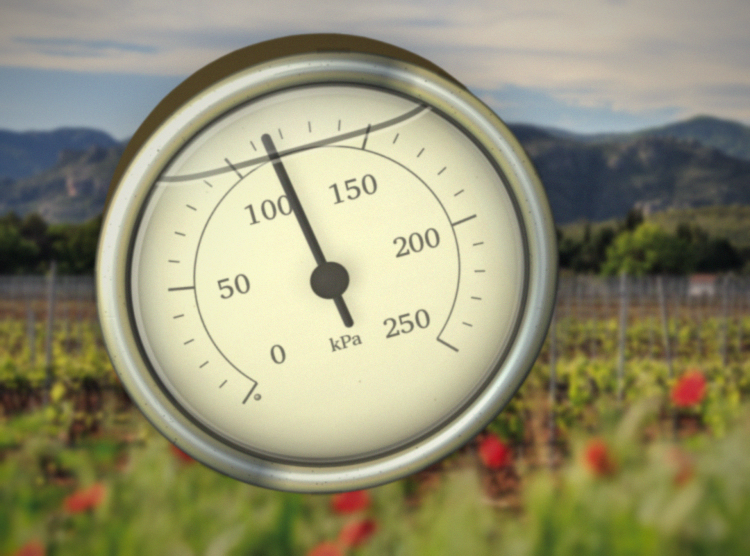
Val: 115 kPa
